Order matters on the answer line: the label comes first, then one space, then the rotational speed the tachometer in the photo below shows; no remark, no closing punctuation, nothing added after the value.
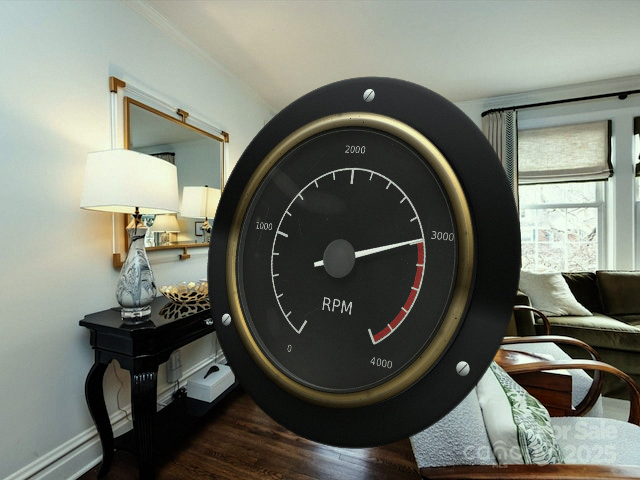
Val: 3000 rpm
